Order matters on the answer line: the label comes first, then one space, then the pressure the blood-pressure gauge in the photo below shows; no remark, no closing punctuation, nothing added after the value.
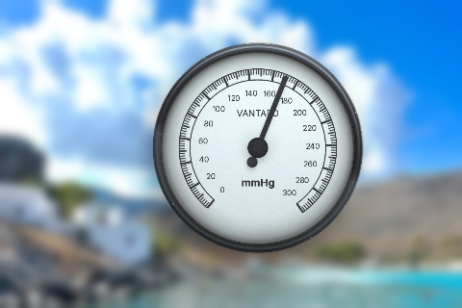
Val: 170 mmHg
